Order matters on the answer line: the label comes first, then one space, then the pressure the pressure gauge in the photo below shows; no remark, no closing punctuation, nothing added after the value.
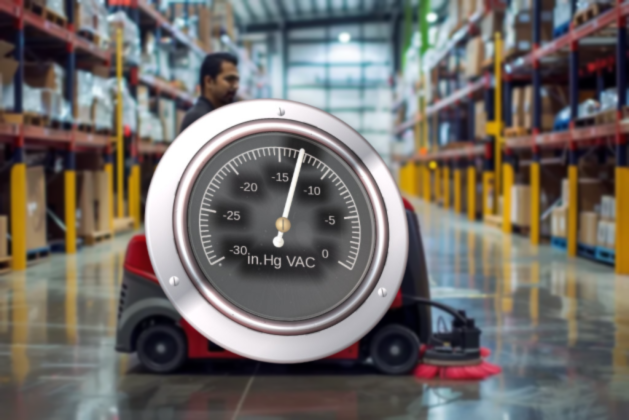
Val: -13 inHg
